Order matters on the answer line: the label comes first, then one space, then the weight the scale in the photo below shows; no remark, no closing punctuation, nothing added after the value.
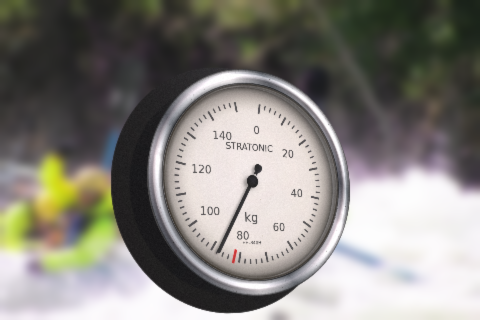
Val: 88 kg
